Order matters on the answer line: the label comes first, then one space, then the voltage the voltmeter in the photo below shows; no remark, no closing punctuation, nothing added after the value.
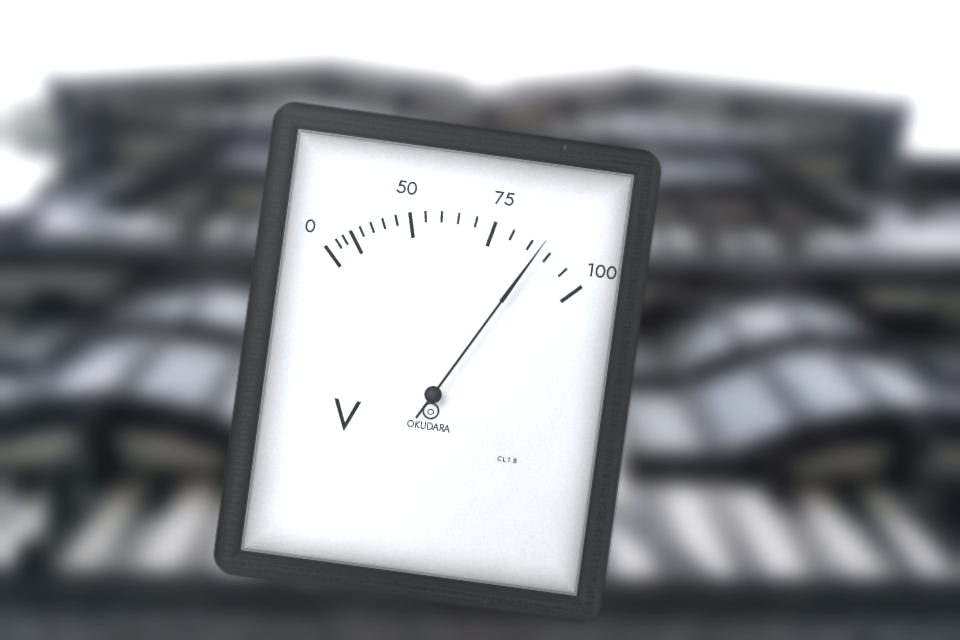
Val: 87.5 V
